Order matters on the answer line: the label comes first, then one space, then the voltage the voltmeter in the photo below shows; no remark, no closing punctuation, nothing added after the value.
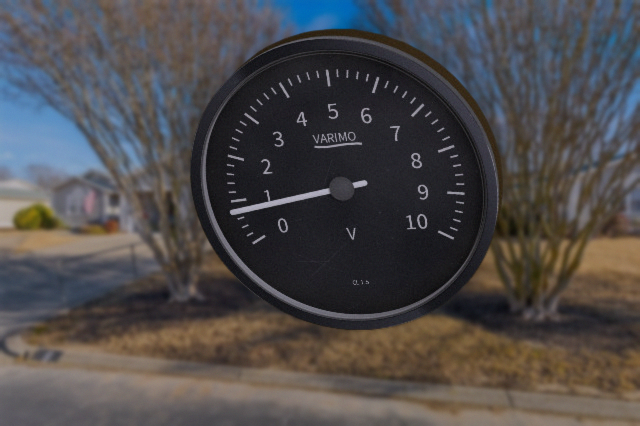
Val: 0.8 V
